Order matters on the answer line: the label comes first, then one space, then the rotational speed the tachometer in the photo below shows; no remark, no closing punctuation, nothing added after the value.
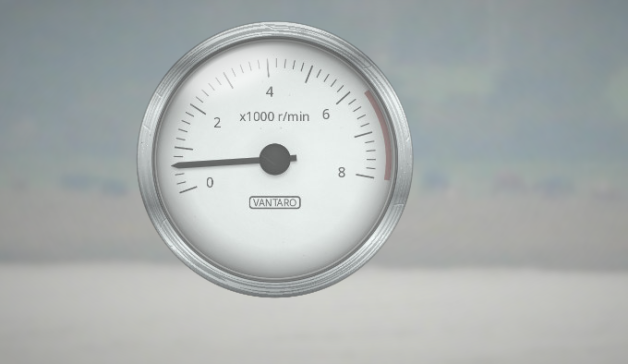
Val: 600 rpm
